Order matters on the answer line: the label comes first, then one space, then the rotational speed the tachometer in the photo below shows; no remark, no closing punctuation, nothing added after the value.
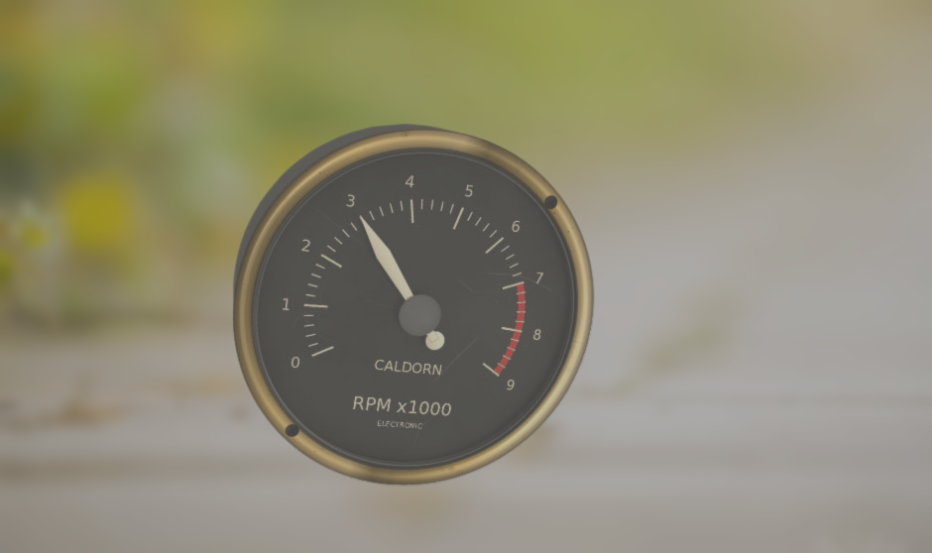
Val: 3000 rpm
